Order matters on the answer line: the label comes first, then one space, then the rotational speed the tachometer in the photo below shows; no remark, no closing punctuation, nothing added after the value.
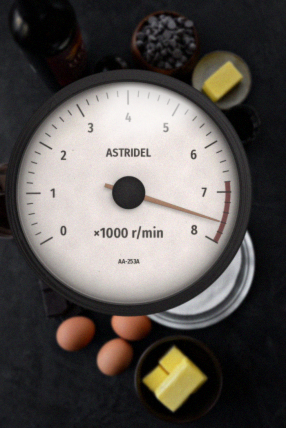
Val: 7600 rpm
